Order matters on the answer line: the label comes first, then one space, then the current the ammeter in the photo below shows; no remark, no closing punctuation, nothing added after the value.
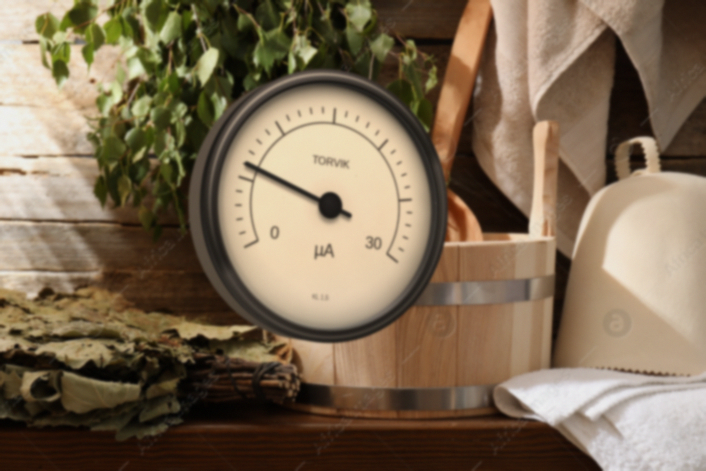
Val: 6 µA
